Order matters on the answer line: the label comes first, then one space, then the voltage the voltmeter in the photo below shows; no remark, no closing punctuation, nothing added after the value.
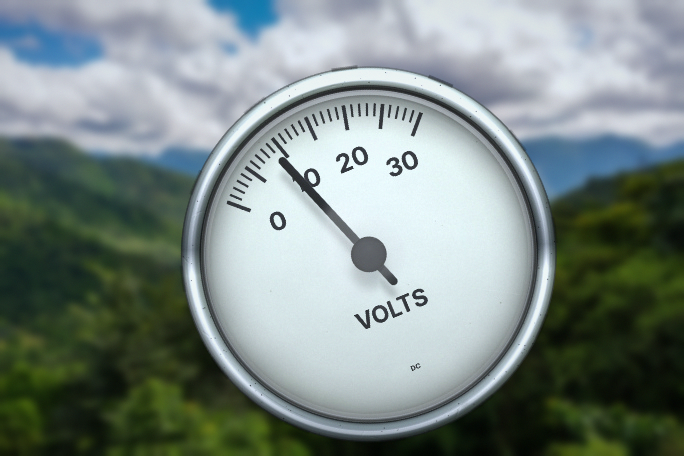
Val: 9 V
